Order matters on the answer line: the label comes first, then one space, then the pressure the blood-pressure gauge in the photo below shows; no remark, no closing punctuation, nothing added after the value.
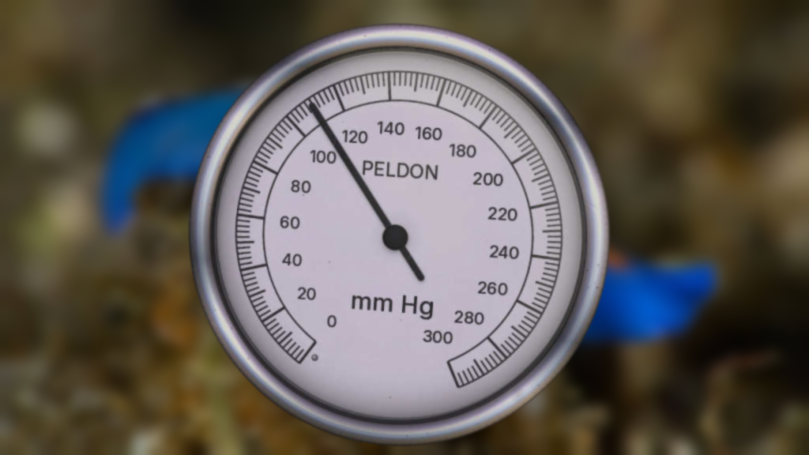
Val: 110 mmHg
